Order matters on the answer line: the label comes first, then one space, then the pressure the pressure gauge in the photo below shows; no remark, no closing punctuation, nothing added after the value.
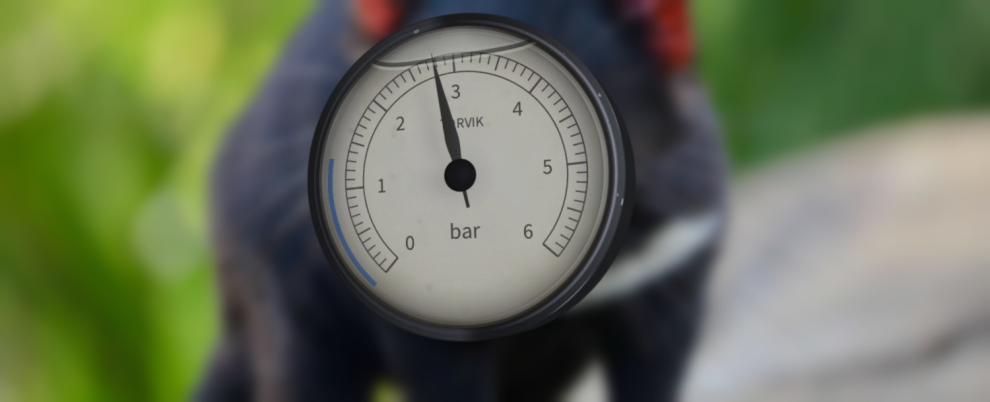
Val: 2.8 bar
